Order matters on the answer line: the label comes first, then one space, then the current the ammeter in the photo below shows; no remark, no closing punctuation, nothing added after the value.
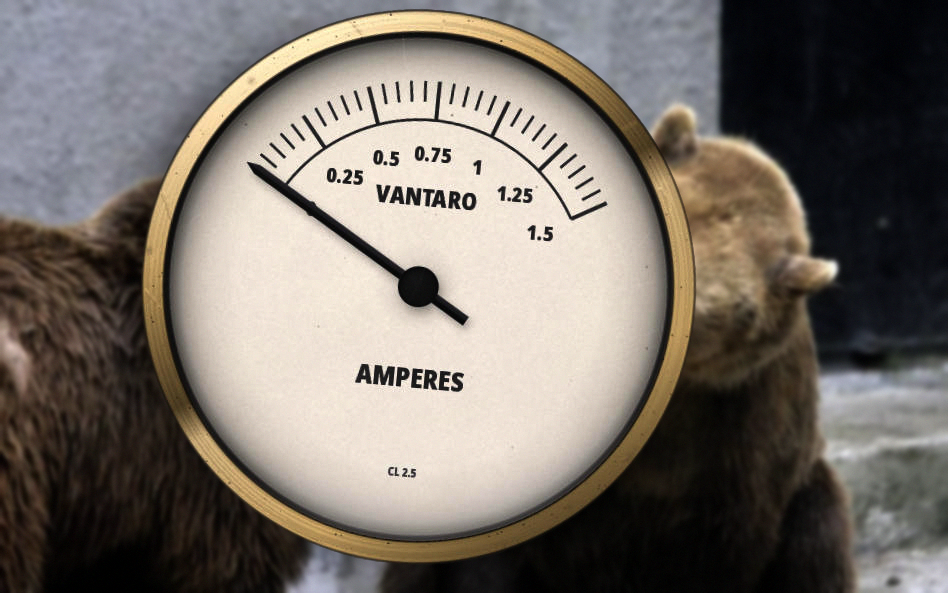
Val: 0 A
